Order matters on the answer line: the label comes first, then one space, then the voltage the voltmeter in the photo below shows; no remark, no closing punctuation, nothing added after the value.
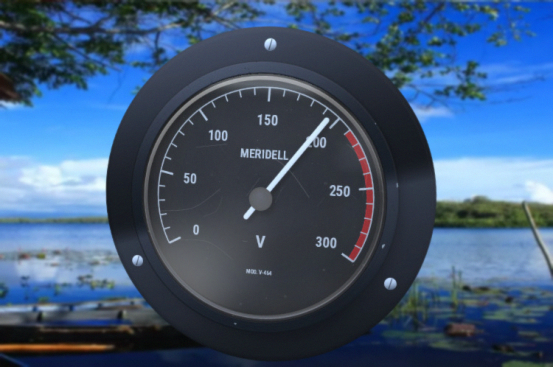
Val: 195 V
